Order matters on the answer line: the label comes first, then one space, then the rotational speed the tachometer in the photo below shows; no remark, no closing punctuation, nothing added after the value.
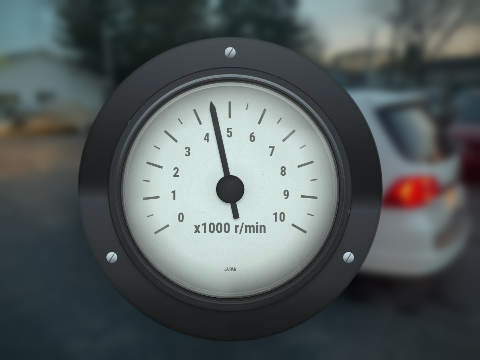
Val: 4500 rpm
